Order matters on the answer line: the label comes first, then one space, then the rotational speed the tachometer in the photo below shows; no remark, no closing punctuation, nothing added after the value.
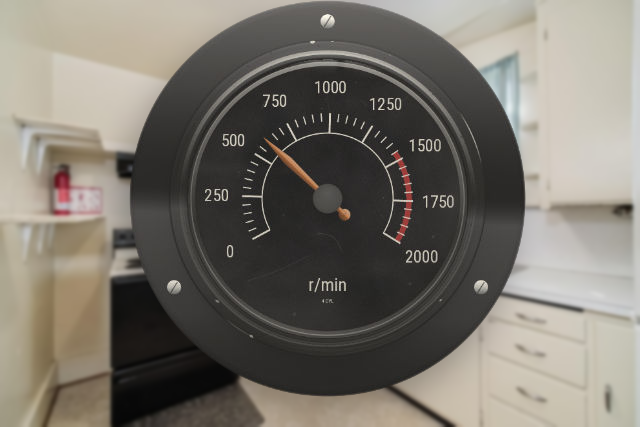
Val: 600 rpm
